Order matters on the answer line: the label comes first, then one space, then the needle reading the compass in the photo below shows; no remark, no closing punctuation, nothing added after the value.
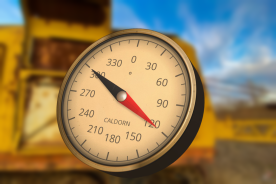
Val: 120 °
